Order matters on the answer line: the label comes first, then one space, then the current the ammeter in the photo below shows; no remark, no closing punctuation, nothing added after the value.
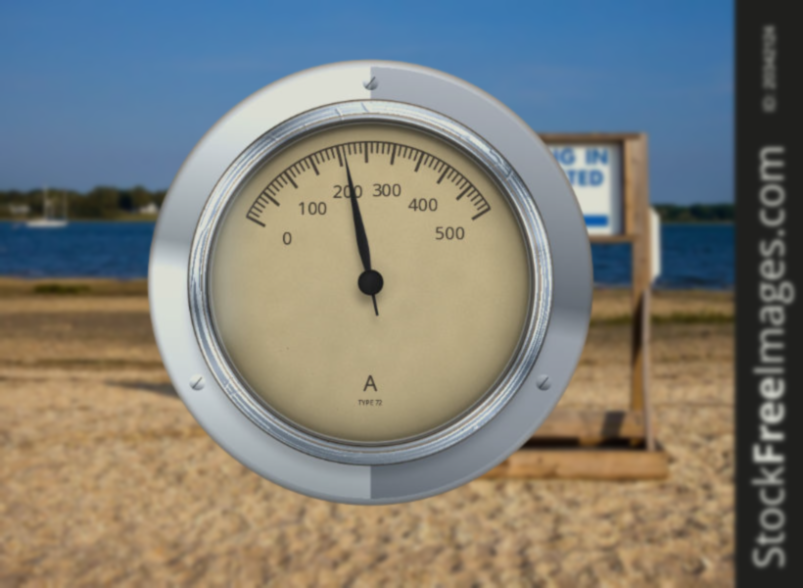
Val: 210 A
